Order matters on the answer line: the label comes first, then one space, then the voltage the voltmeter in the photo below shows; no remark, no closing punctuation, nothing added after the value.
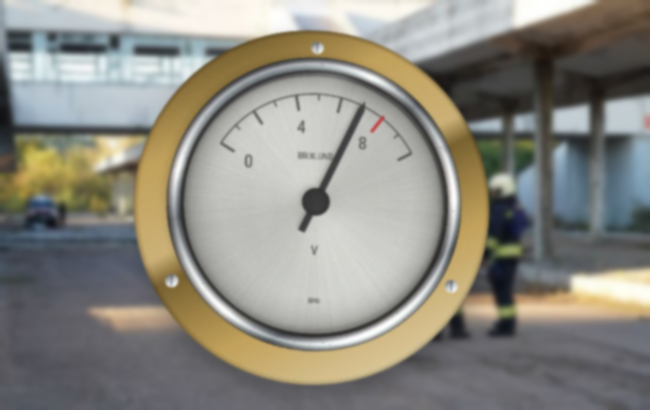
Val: 7 V
